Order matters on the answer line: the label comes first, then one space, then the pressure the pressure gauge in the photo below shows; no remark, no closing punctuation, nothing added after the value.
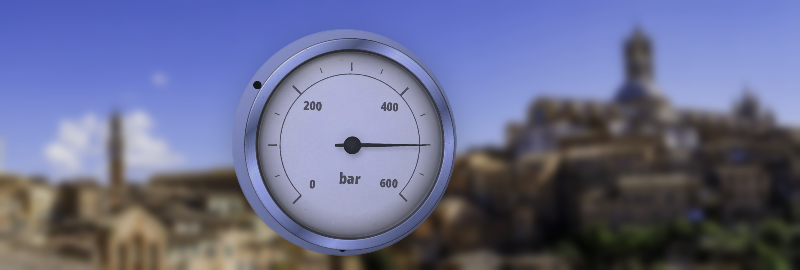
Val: 500 bar
